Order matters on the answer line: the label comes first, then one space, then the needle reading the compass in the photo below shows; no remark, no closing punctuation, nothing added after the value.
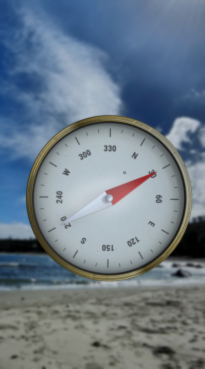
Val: 30 °
